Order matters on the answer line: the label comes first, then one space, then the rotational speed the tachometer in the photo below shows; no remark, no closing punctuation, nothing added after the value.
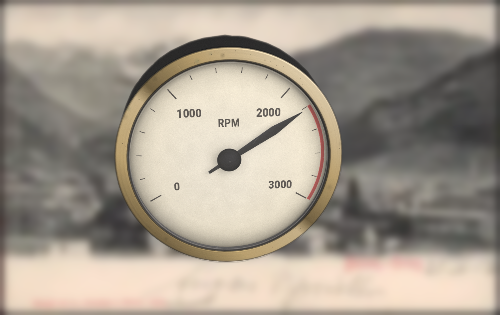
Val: 2200 rpm
